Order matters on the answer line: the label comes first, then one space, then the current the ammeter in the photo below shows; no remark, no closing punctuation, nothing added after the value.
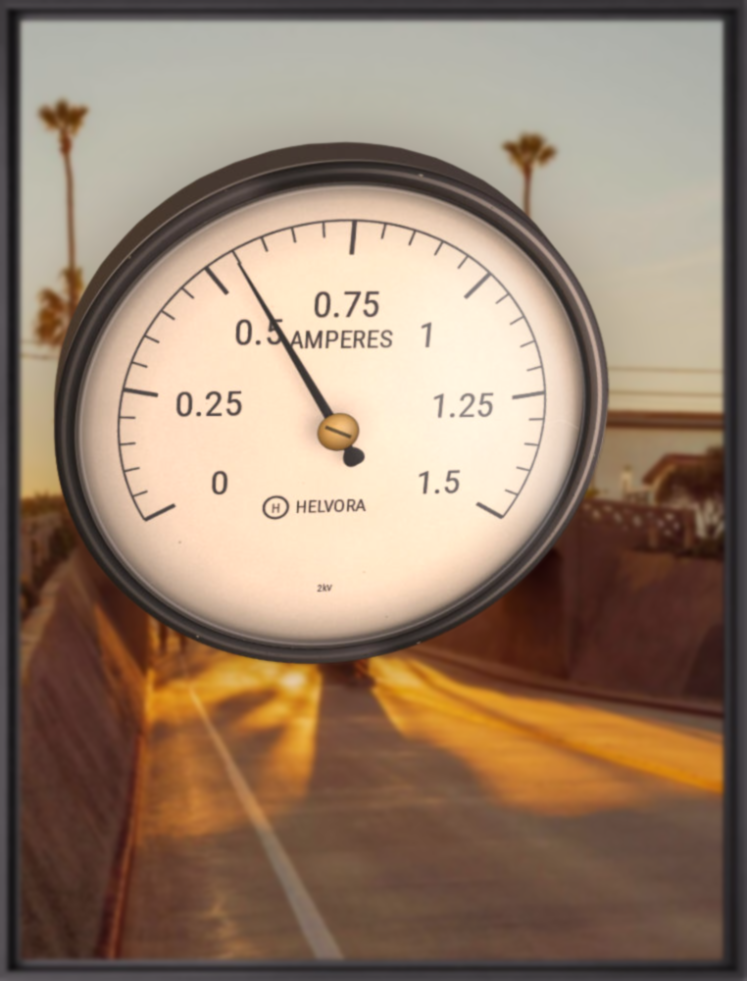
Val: 0.55 A
